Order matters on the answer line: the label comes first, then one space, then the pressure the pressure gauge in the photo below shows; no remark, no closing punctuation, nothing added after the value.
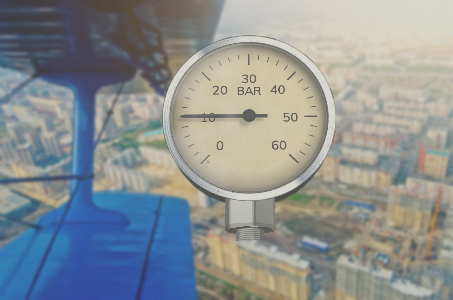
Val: 10 bar
